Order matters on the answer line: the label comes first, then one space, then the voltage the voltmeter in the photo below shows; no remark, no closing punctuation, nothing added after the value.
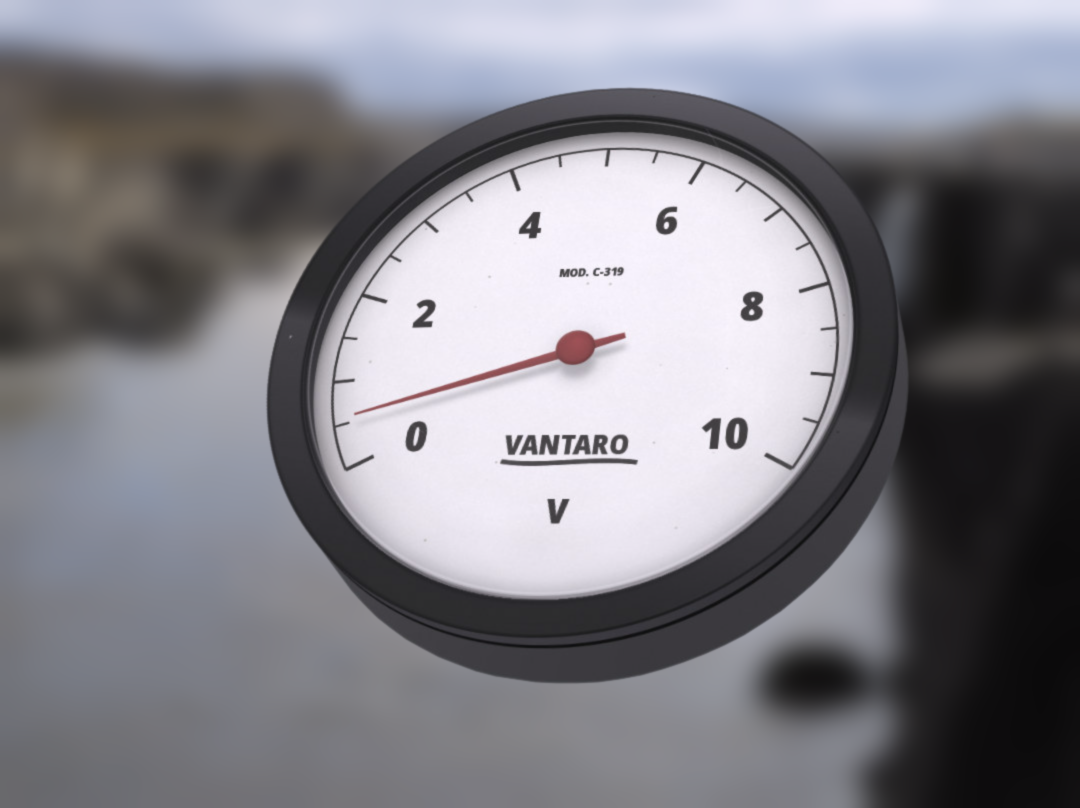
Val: 0.5 V
